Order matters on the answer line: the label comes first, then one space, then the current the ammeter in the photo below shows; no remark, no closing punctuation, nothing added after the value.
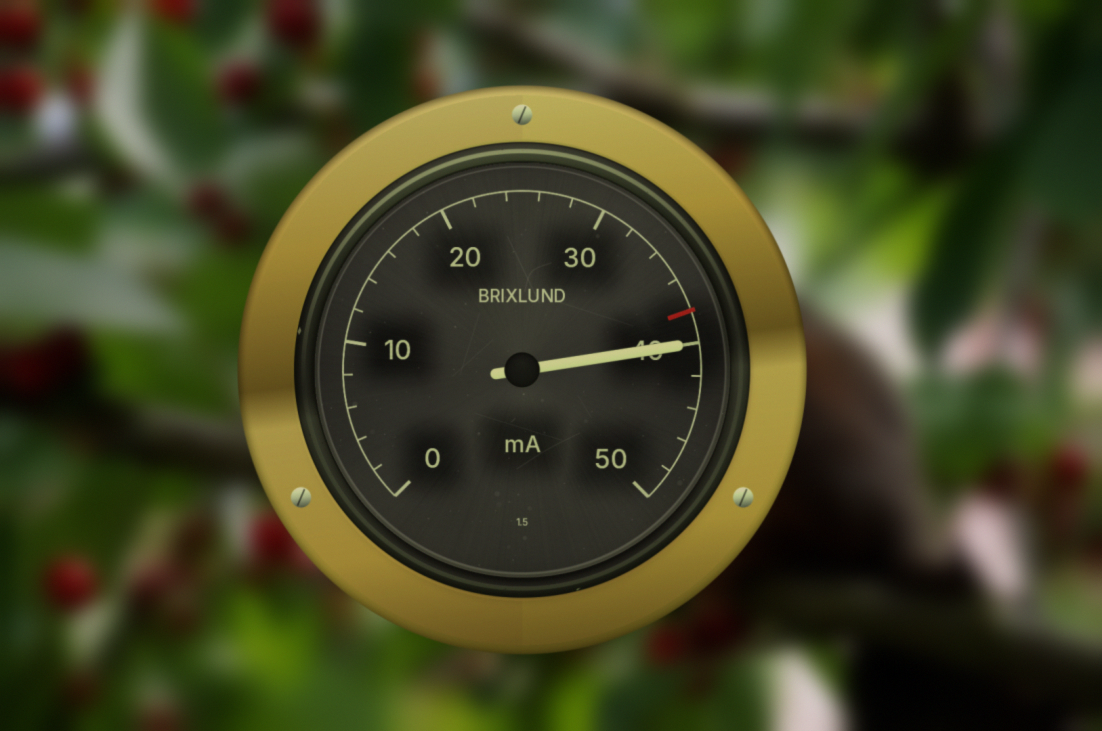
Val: 40 mA
